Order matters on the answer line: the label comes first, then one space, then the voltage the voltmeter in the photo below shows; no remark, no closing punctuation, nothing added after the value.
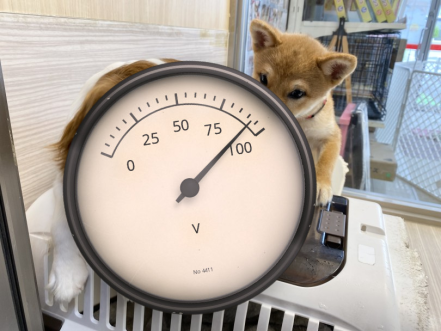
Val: 92.5 V
